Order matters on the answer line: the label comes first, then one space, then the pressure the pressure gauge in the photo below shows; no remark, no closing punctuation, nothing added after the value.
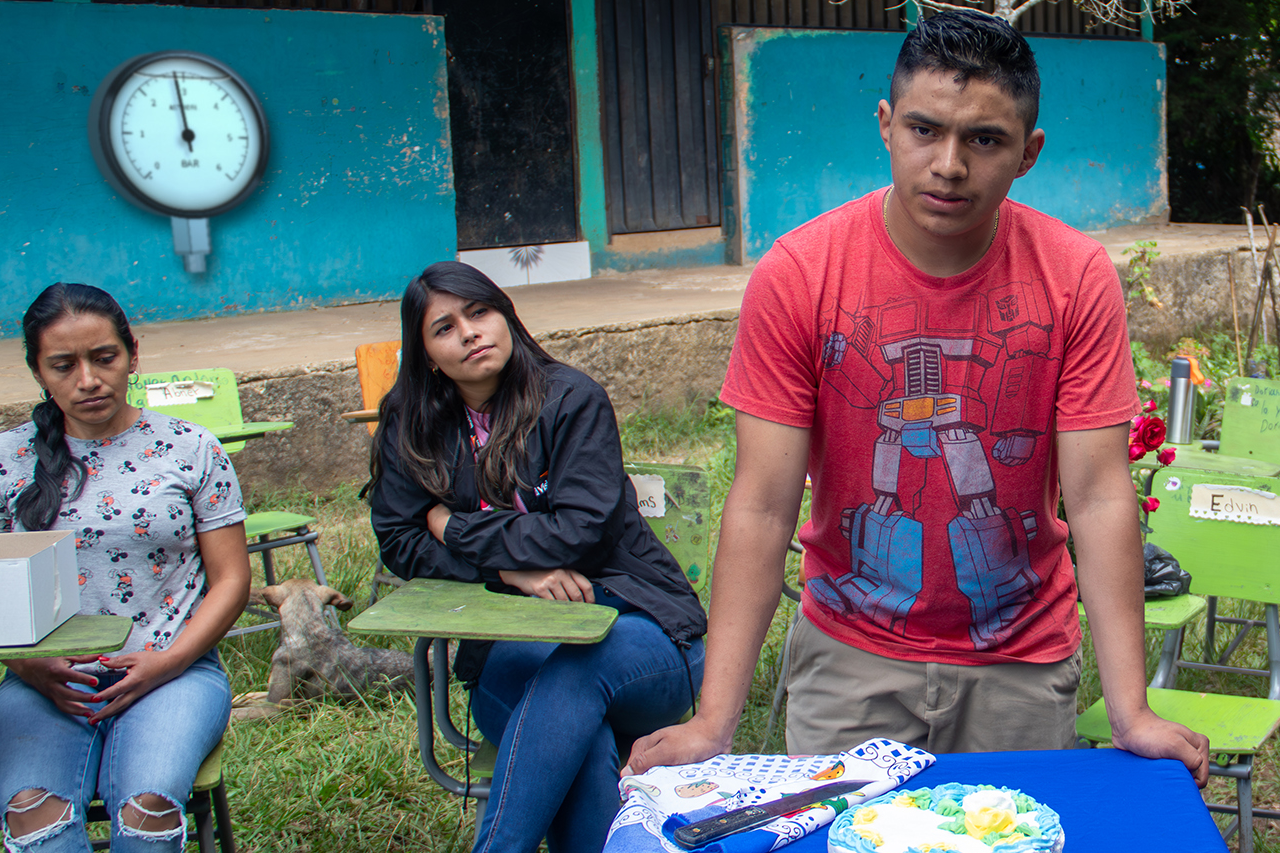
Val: 2.8 bar
